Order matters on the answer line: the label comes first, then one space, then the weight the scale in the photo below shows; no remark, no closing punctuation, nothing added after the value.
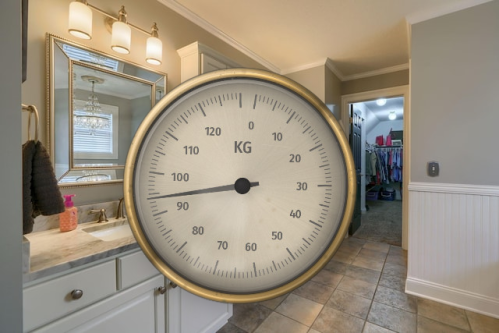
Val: 94 kg
